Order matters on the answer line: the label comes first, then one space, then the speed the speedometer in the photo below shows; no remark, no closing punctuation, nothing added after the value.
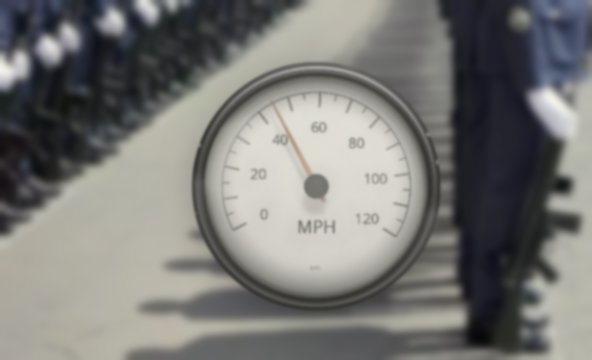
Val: 45 mph
